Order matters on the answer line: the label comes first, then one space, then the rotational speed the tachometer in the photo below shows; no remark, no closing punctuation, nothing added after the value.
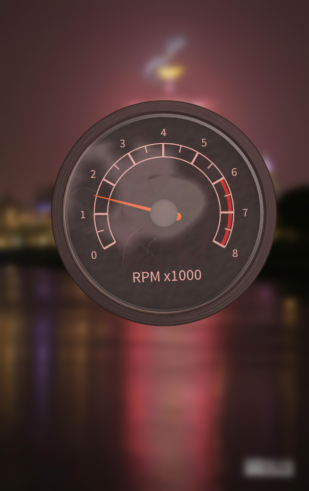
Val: 1500 rpm
